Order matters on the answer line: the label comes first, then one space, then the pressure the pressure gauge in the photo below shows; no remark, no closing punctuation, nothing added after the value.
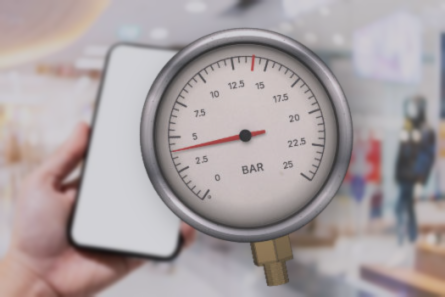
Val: 4 bar
